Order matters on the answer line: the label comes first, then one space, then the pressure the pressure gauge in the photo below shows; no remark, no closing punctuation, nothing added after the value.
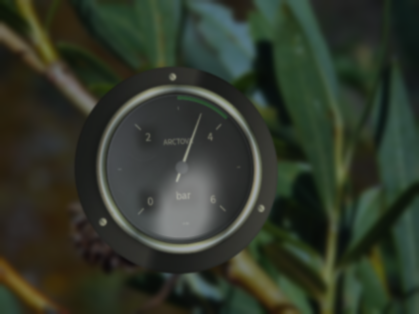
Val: 3.5 bar
